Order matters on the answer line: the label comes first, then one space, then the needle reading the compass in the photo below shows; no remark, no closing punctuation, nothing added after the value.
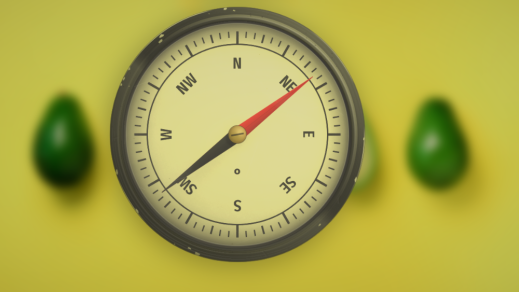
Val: 52.5 °
